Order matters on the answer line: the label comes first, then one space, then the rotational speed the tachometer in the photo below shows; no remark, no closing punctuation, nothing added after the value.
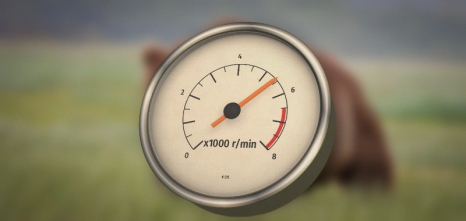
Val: 5500 rpm
